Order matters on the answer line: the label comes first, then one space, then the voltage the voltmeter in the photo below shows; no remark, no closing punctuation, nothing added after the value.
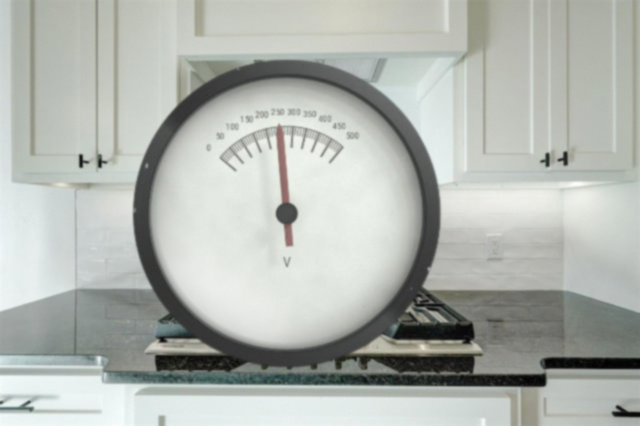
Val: 250 V
